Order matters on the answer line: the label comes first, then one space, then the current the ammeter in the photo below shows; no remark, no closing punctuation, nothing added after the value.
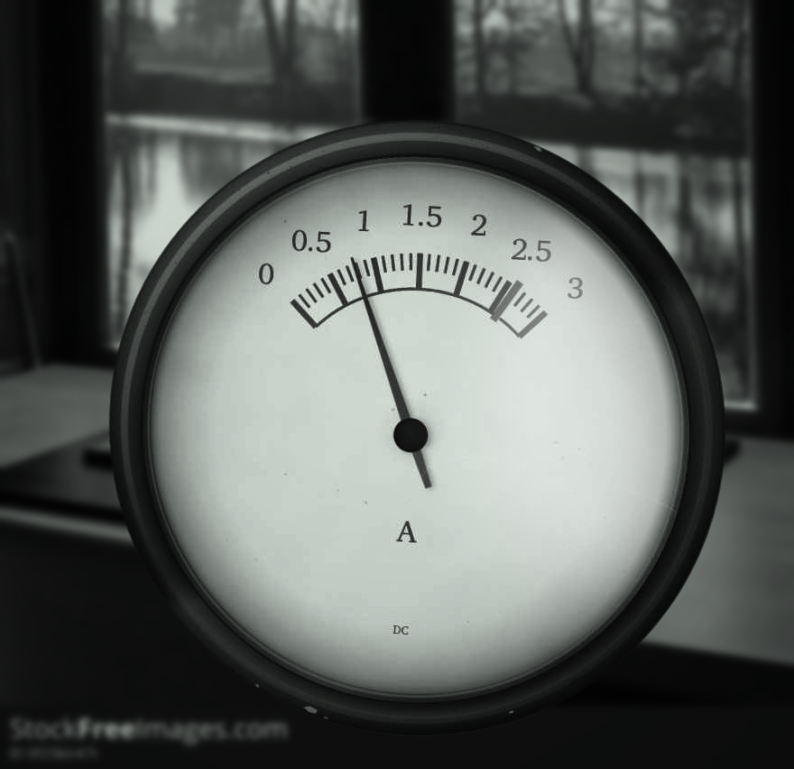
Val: 0.8 A
